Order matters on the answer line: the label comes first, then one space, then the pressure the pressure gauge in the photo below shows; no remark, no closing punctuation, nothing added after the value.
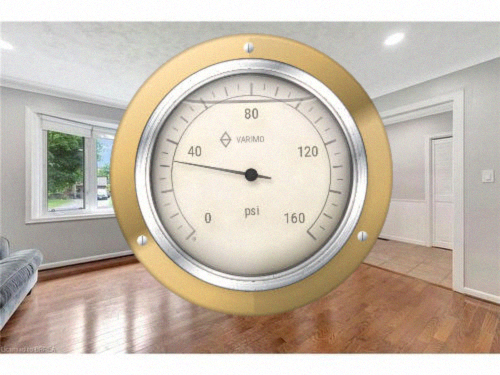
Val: 32.5 psi
